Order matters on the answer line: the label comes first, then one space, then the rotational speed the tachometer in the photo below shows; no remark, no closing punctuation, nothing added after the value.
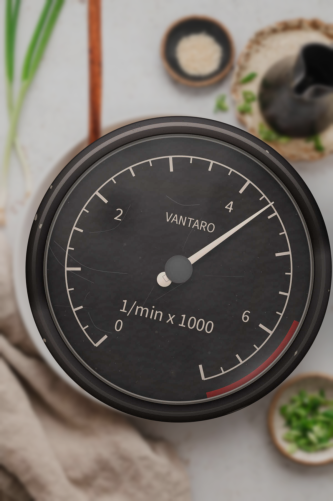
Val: 4375 rpm
